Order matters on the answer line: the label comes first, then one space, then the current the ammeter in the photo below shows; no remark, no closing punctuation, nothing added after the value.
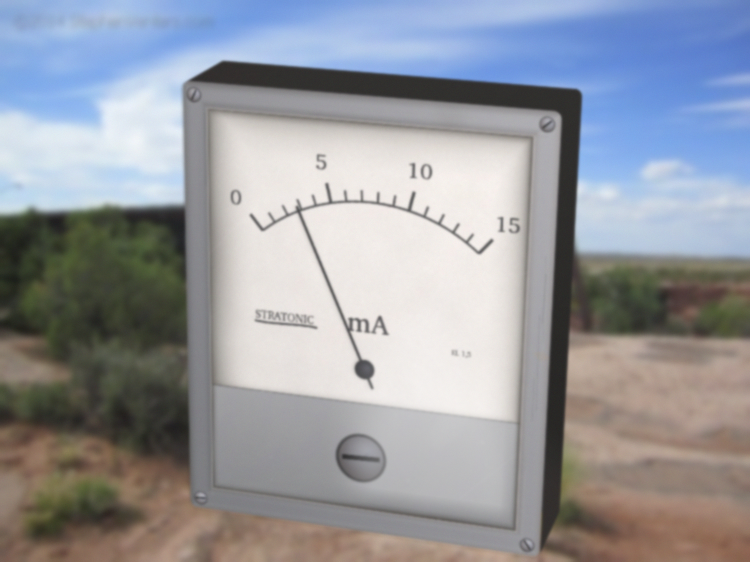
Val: 3 mA
